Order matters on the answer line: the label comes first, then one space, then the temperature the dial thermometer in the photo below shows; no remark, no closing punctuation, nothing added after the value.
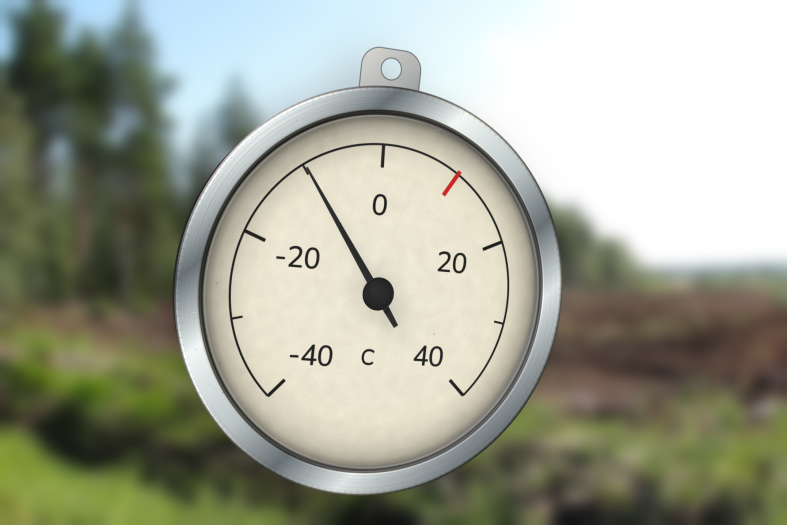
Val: -10 °C
